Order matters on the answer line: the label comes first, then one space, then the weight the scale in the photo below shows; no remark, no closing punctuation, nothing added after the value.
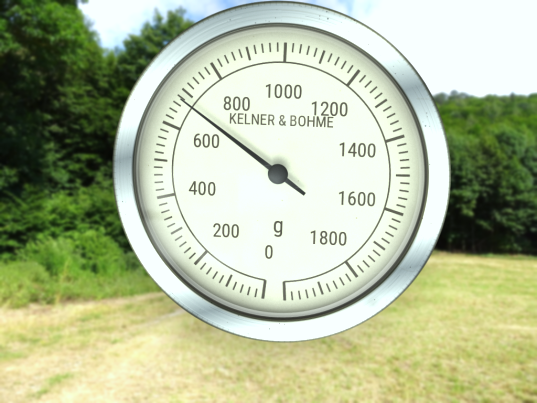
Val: 680 g
